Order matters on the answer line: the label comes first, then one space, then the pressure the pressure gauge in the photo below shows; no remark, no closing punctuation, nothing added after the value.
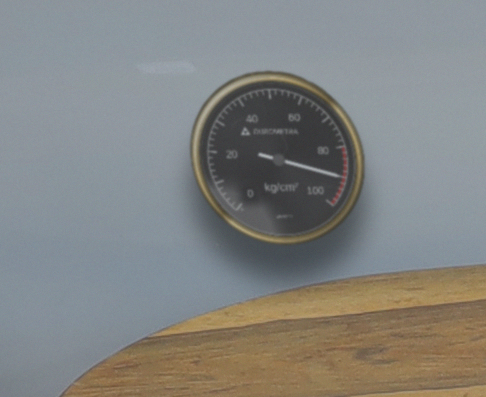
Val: 90 kg/cm²
